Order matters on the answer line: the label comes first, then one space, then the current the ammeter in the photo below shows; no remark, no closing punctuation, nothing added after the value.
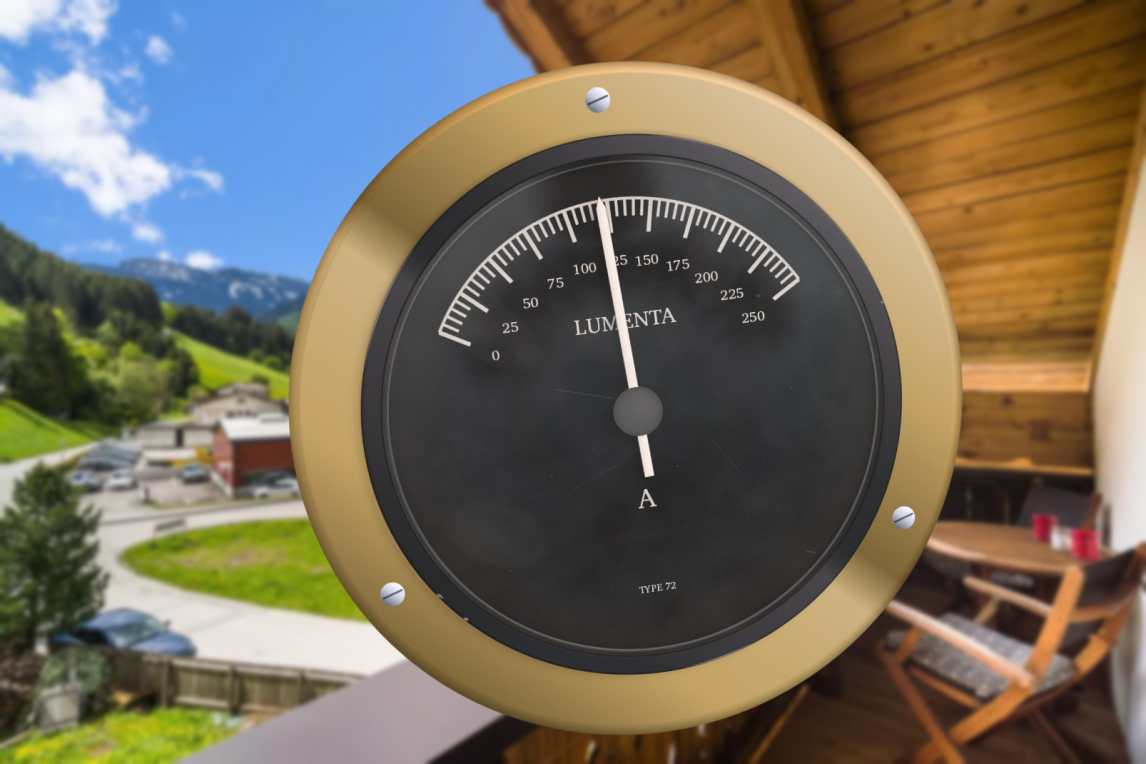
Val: 120 A
